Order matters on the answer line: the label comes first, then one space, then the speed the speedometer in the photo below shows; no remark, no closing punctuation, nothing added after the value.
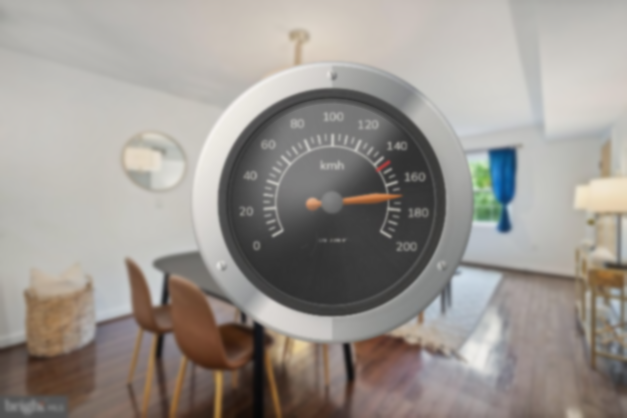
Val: 170 km/h
